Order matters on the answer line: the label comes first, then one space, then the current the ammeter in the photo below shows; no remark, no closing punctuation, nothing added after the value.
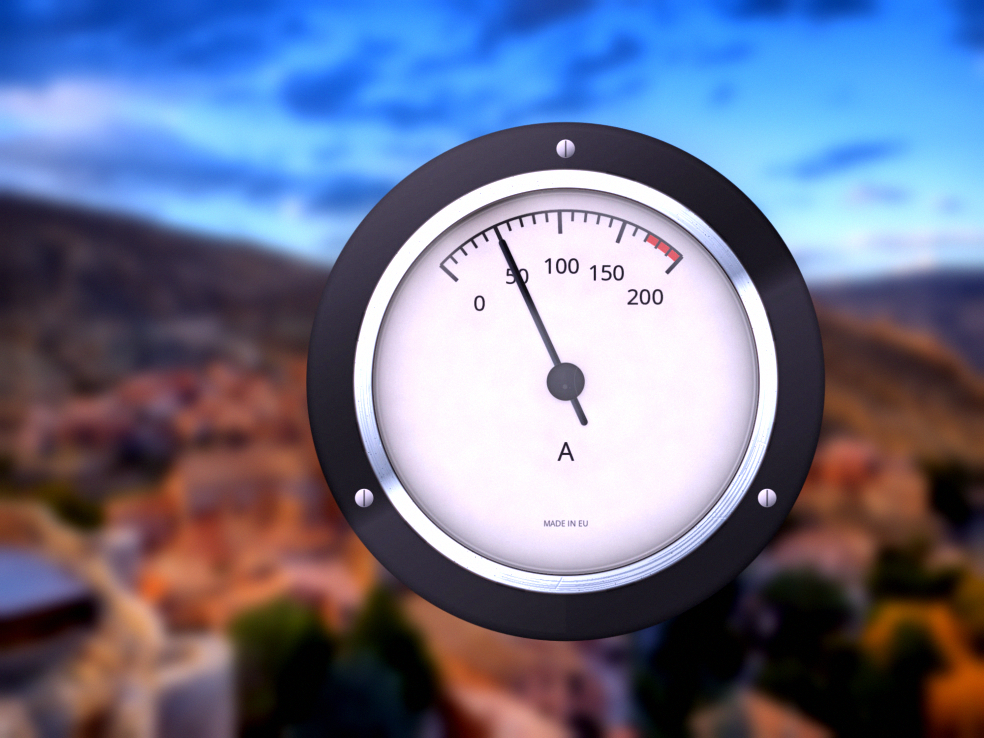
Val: 50 A
